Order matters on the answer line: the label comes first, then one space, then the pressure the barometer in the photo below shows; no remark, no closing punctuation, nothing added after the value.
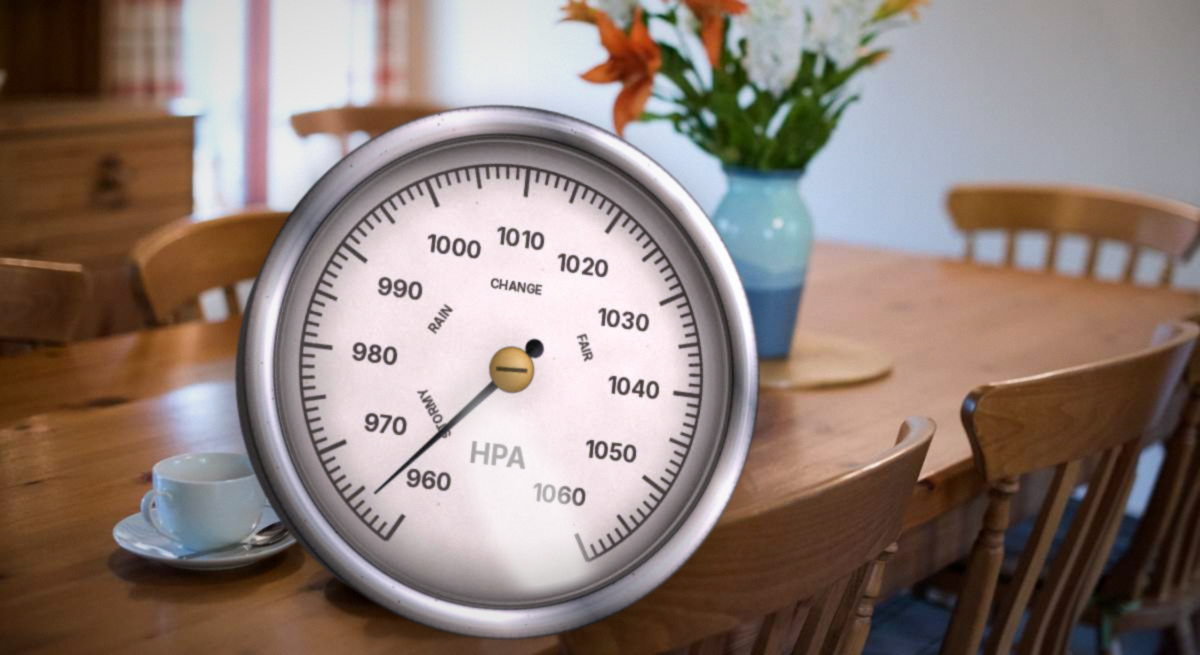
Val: 964 hPa
